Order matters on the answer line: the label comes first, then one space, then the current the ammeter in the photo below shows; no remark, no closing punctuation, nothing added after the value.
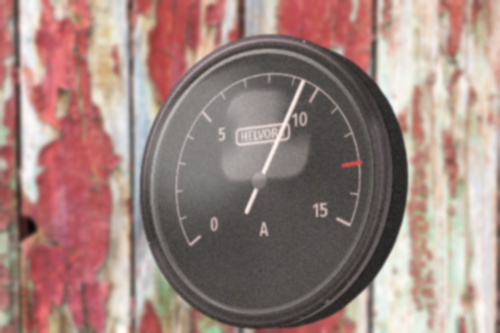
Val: 9.5 A
